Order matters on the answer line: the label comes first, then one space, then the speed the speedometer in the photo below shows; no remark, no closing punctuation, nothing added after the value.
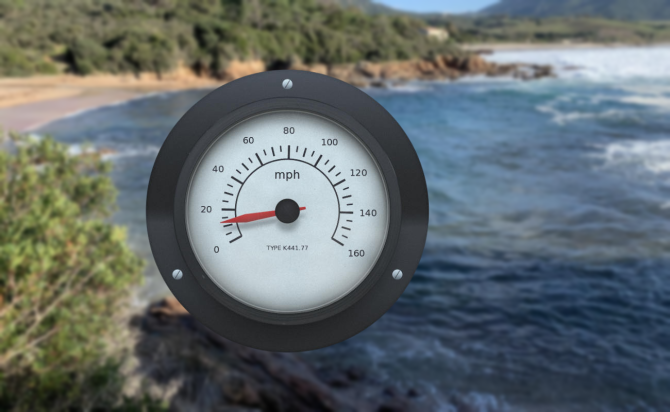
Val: 12.5 mph
